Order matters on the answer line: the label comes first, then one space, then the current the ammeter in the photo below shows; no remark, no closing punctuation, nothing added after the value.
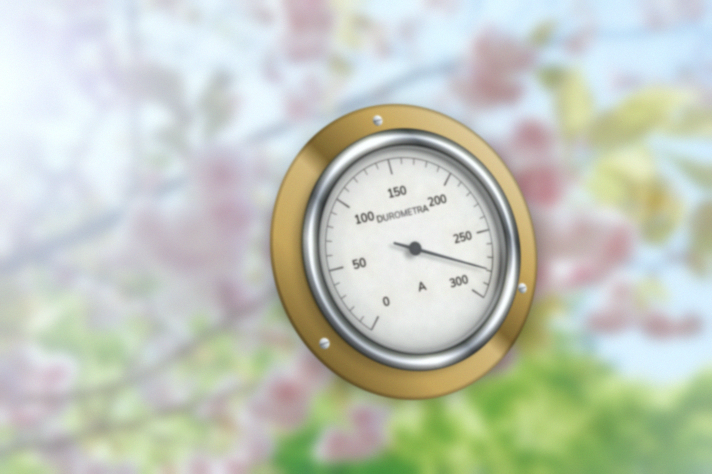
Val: 280 A
